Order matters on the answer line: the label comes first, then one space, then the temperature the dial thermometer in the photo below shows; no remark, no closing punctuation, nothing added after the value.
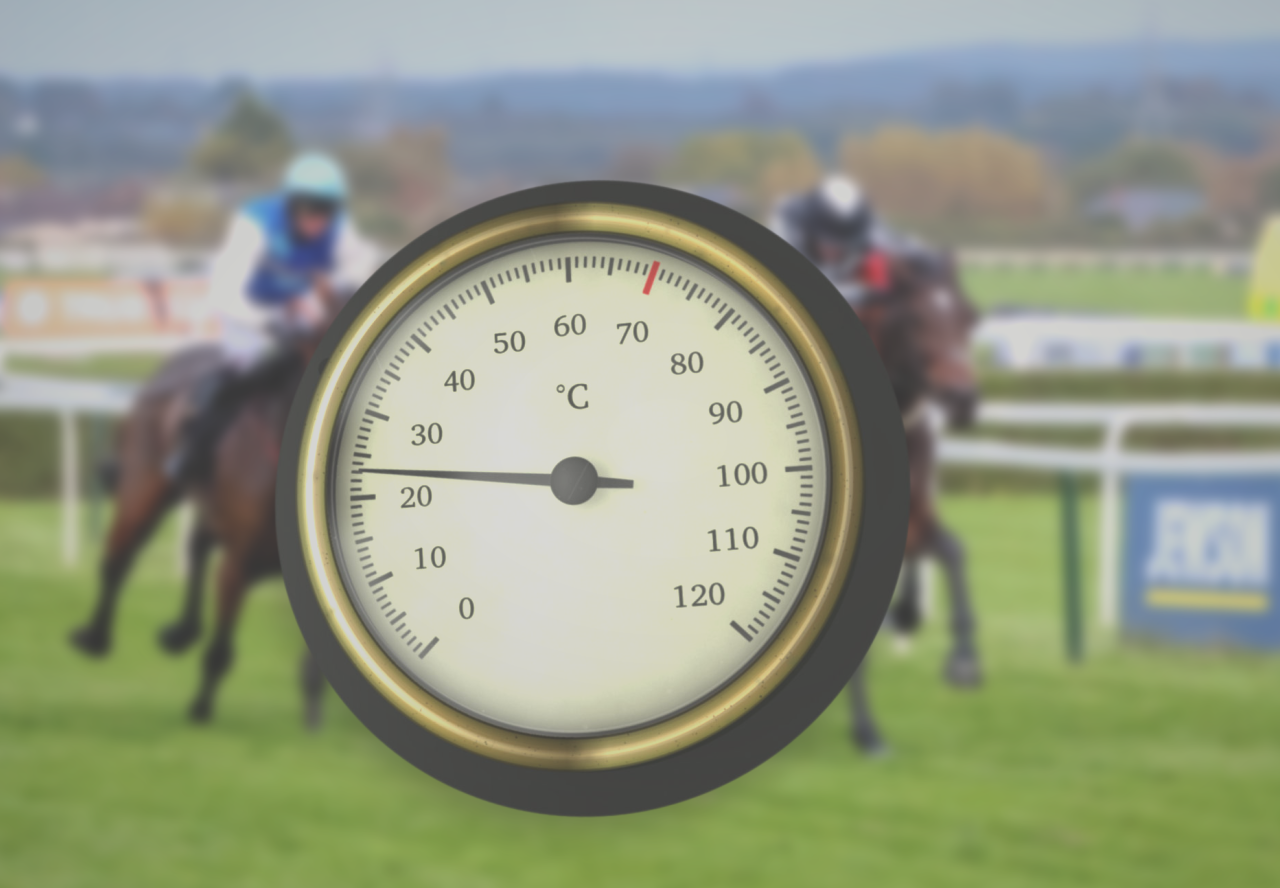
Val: 23 °C
